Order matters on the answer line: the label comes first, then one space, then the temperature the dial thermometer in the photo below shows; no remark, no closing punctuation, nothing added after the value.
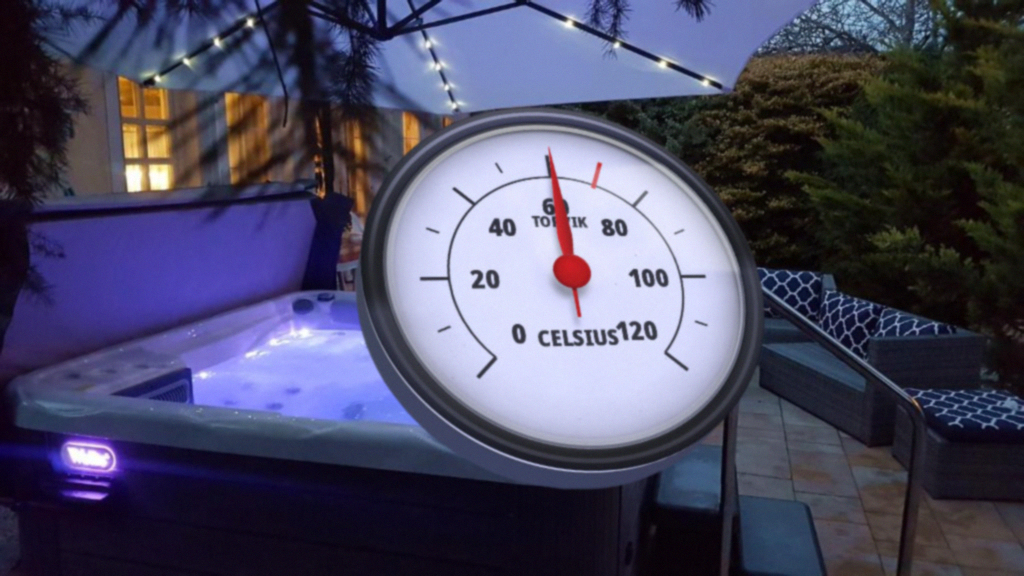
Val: 60 °C
